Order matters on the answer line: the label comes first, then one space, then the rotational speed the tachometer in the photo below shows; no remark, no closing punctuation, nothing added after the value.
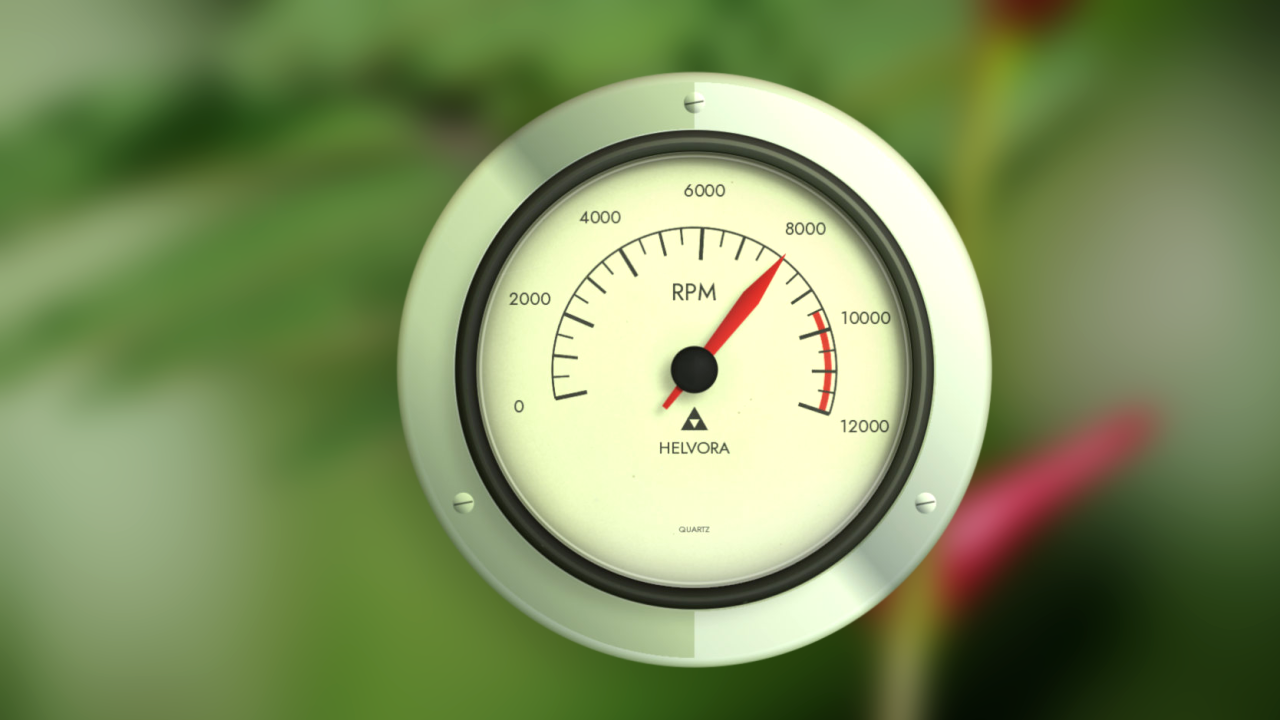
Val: 8000 rpm
